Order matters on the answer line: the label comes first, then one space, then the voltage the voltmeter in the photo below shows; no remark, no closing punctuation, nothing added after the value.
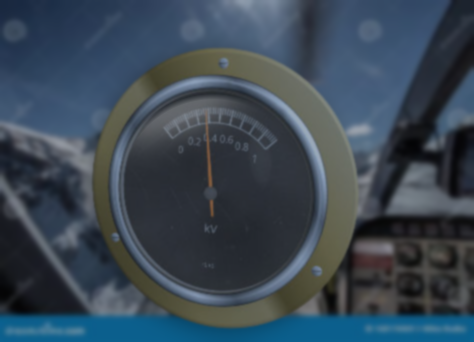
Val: 0.4 kV
